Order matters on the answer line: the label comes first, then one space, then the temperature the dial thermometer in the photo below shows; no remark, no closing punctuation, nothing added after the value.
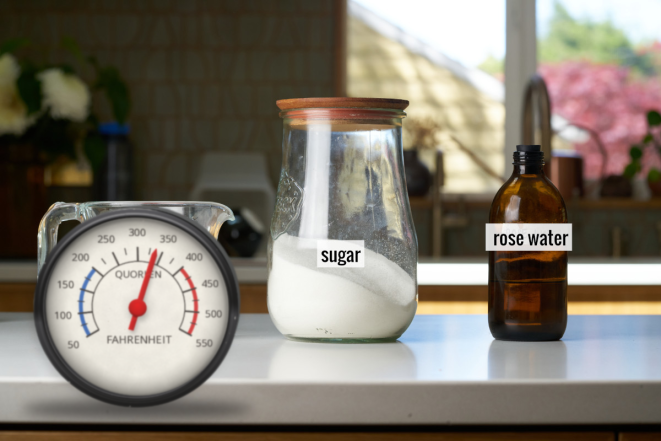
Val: 337.5 °F
